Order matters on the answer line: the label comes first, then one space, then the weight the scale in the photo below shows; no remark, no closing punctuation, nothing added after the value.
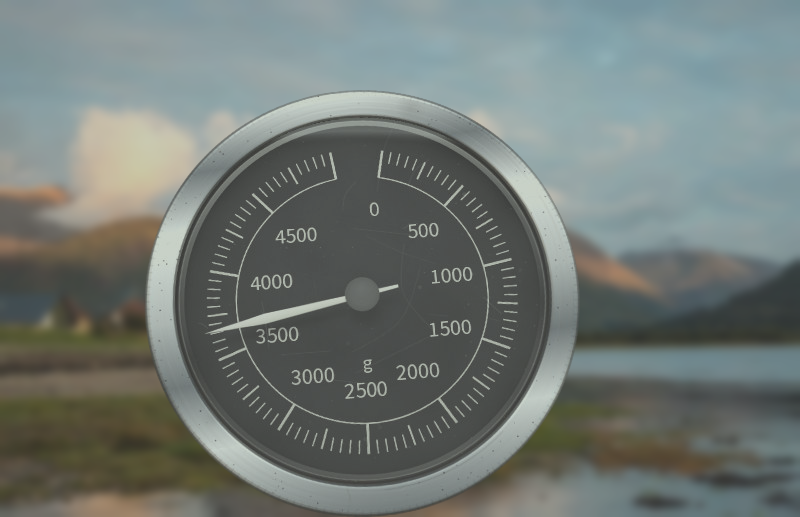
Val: 3650 g
